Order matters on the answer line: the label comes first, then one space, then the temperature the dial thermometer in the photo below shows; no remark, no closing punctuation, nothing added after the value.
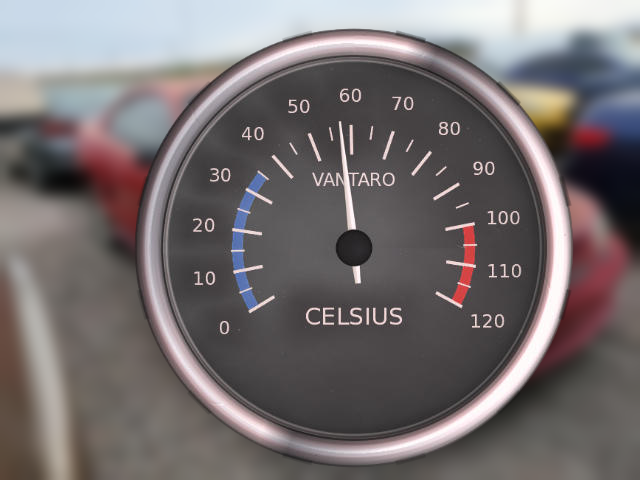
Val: 57.5 °C
